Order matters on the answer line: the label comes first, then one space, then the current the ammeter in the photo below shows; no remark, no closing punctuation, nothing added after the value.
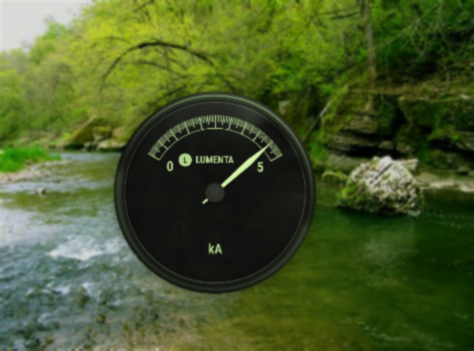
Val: 4.5 kA
